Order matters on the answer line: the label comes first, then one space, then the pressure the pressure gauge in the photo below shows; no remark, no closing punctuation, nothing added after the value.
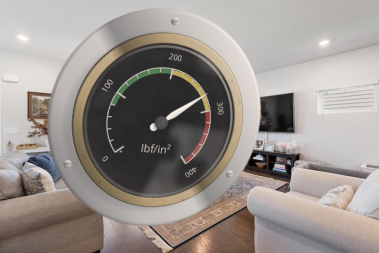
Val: 270 psi
